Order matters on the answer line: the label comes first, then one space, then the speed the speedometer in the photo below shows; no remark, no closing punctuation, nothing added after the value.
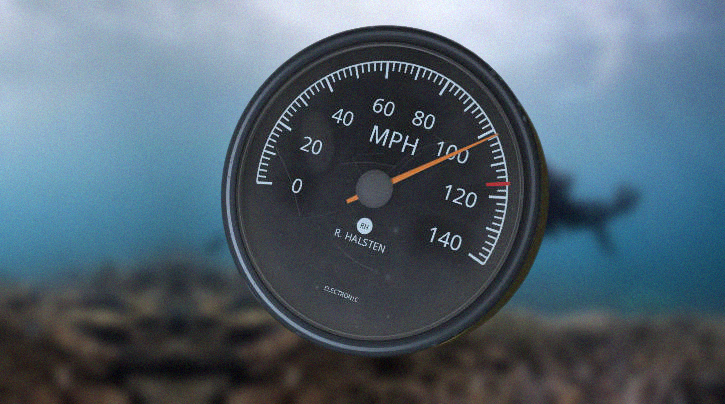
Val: 102 mph
